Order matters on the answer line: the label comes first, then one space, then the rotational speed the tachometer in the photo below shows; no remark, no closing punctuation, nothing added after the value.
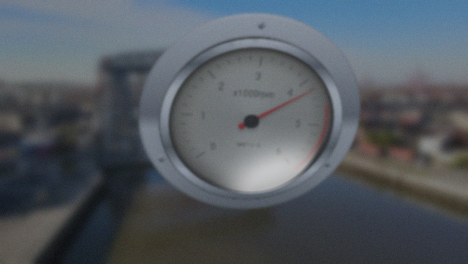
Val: 4200 rpm
